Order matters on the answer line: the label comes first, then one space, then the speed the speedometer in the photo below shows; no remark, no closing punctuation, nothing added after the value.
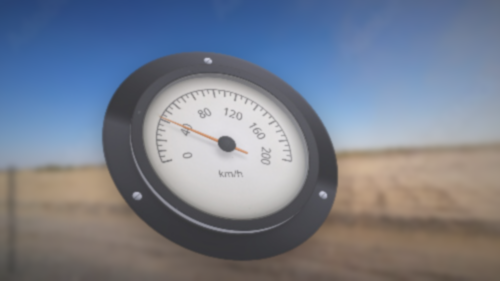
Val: 40 km/h
